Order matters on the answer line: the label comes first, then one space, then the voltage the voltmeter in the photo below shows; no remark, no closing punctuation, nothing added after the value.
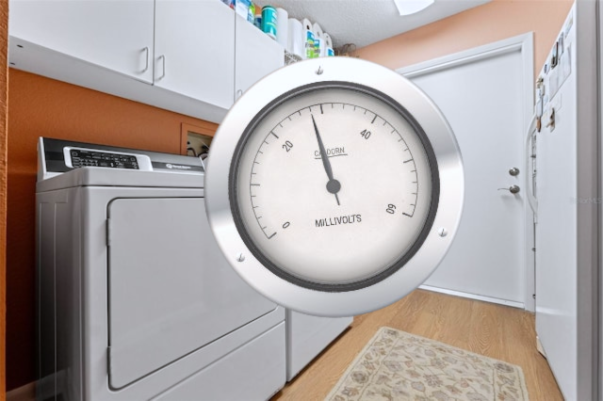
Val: 28 mV
